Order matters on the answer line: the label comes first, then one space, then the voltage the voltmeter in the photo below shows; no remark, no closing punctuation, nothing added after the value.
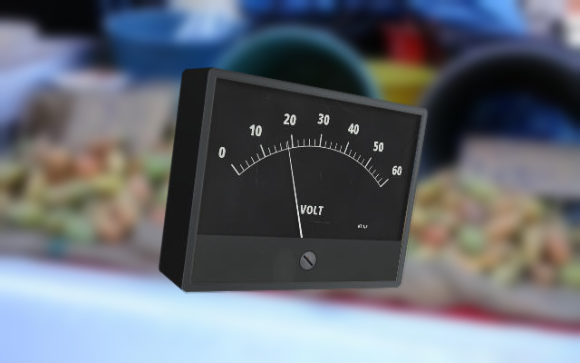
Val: 18 V
